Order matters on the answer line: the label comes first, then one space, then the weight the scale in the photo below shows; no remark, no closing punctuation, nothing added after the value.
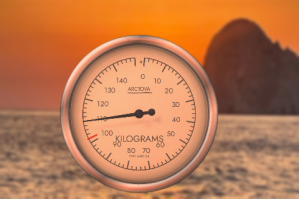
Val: 110 kg
